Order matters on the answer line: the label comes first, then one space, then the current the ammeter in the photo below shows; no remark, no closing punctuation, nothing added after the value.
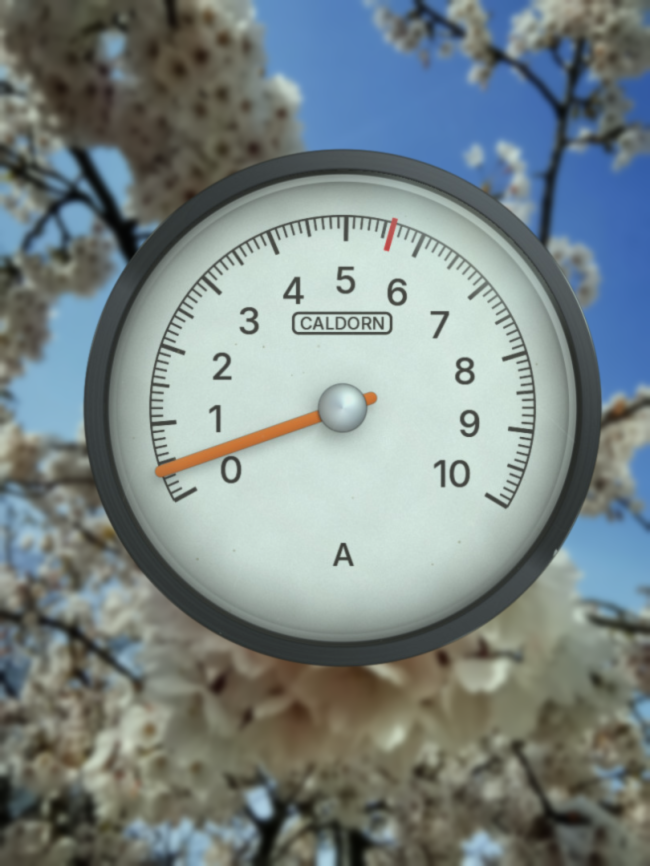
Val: 0.4 A
